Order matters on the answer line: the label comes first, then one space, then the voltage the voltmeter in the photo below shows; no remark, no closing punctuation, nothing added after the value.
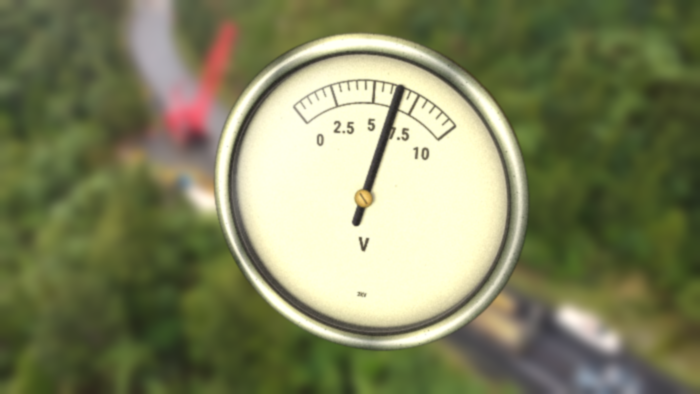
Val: 6.5 V
